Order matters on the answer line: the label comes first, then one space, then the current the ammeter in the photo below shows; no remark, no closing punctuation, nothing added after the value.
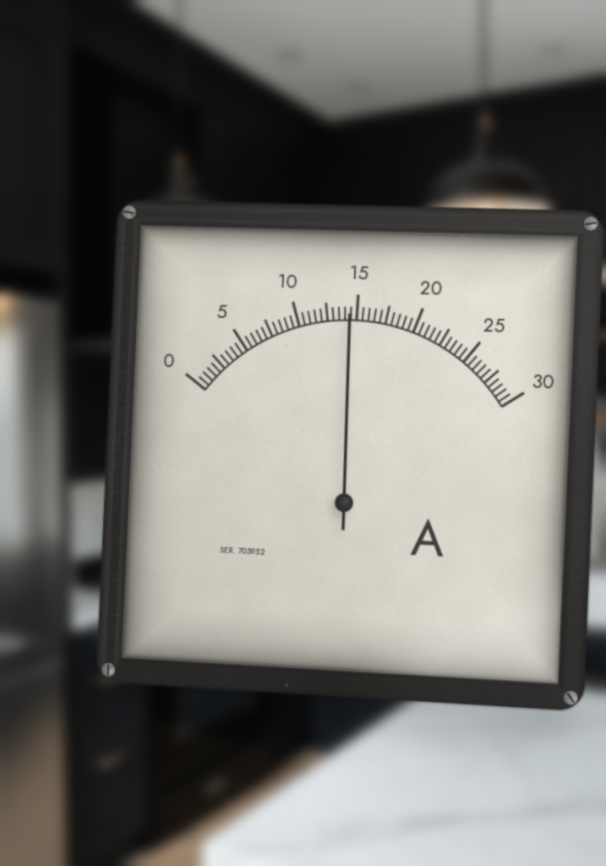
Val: 14.5 A
